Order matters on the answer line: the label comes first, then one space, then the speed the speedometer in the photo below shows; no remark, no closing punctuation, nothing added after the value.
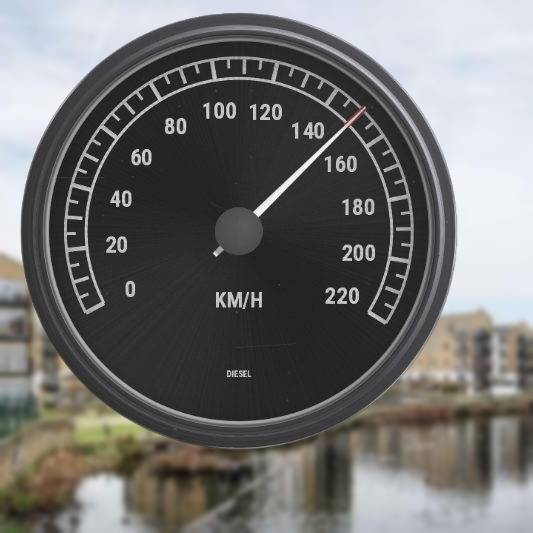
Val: 150 km/h
